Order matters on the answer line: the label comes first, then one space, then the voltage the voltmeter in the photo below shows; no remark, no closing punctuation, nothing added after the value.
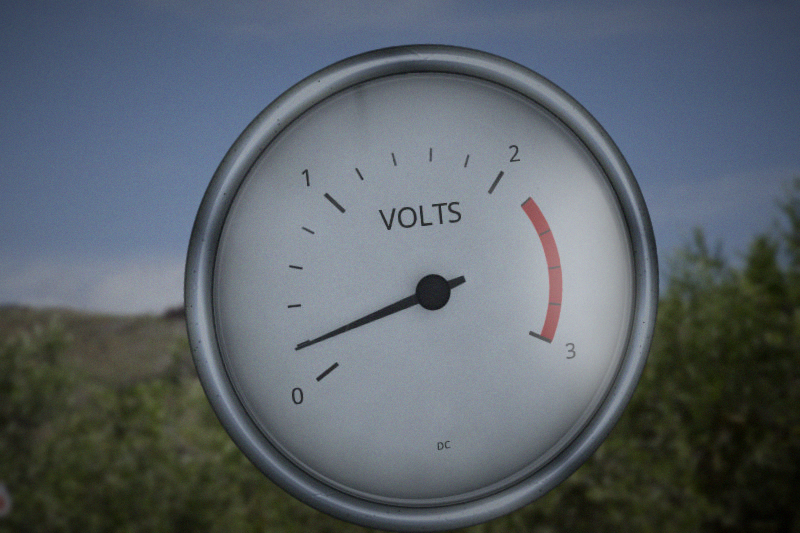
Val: 0.2 V
